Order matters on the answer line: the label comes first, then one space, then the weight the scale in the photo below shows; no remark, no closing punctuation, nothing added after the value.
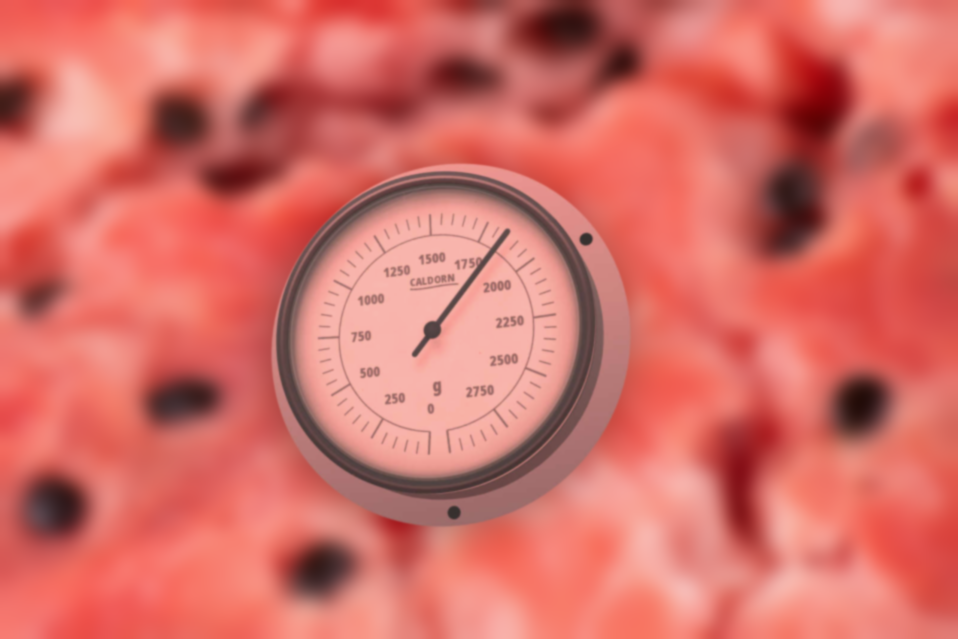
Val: 1850 g
